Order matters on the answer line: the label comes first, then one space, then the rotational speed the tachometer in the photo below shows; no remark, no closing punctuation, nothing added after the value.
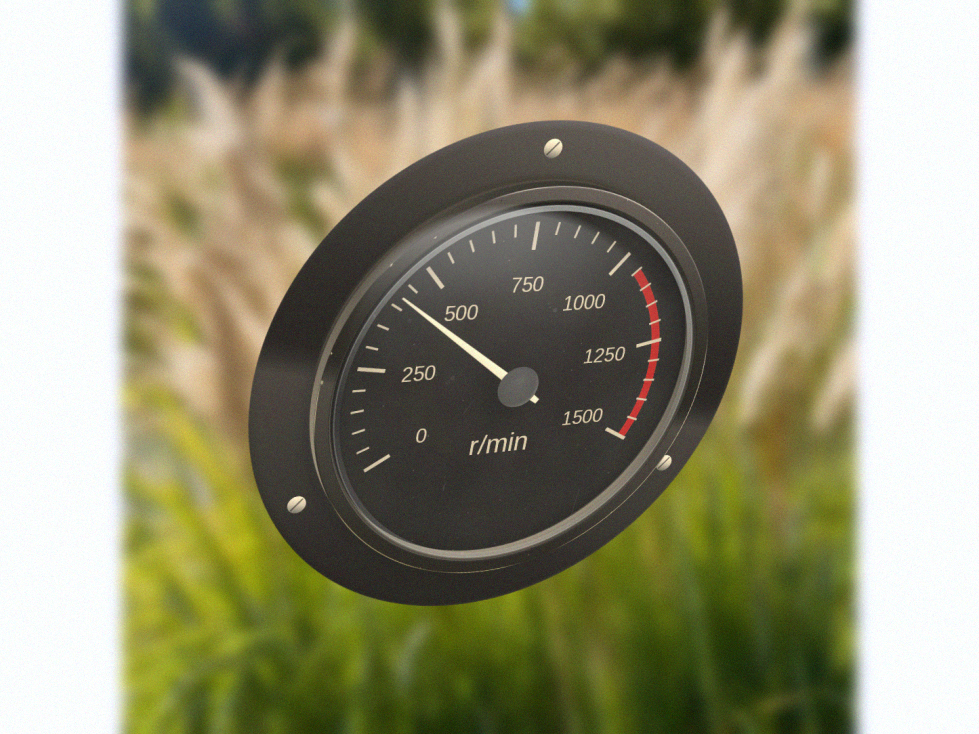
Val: 425 rpm
